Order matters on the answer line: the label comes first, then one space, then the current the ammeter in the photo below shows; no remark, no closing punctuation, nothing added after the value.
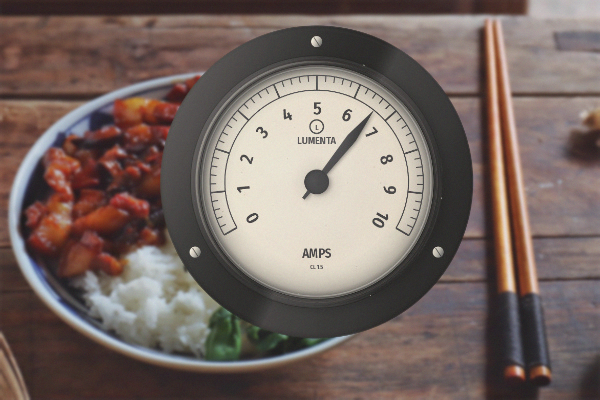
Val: 6.6 A
